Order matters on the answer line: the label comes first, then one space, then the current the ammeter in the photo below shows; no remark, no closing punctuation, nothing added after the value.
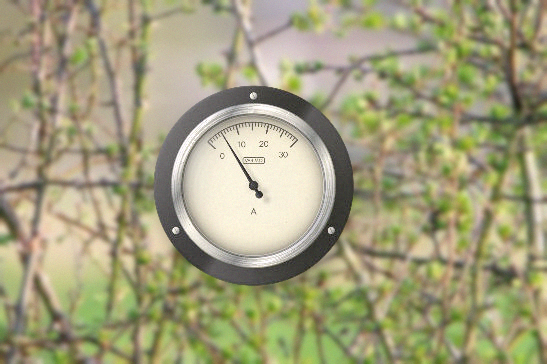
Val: 5 A
